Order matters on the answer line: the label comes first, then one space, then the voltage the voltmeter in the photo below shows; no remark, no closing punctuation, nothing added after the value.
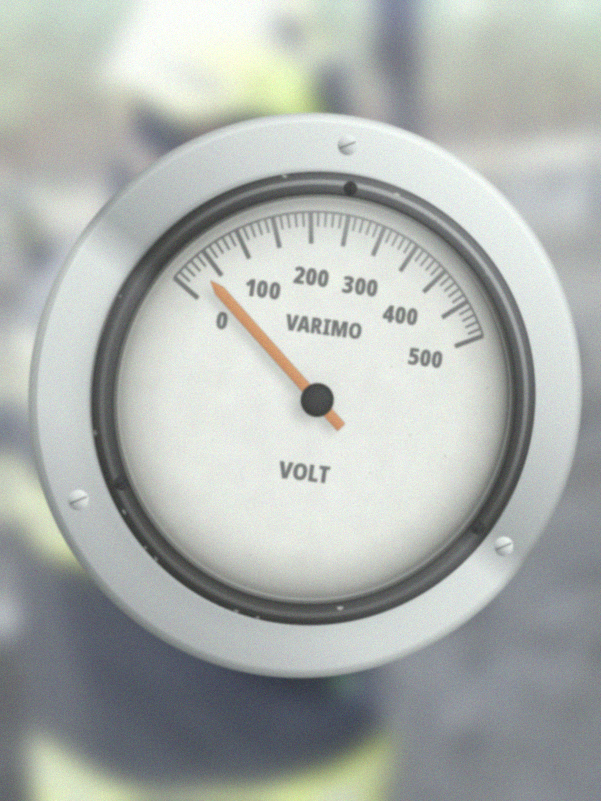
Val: 30 V
